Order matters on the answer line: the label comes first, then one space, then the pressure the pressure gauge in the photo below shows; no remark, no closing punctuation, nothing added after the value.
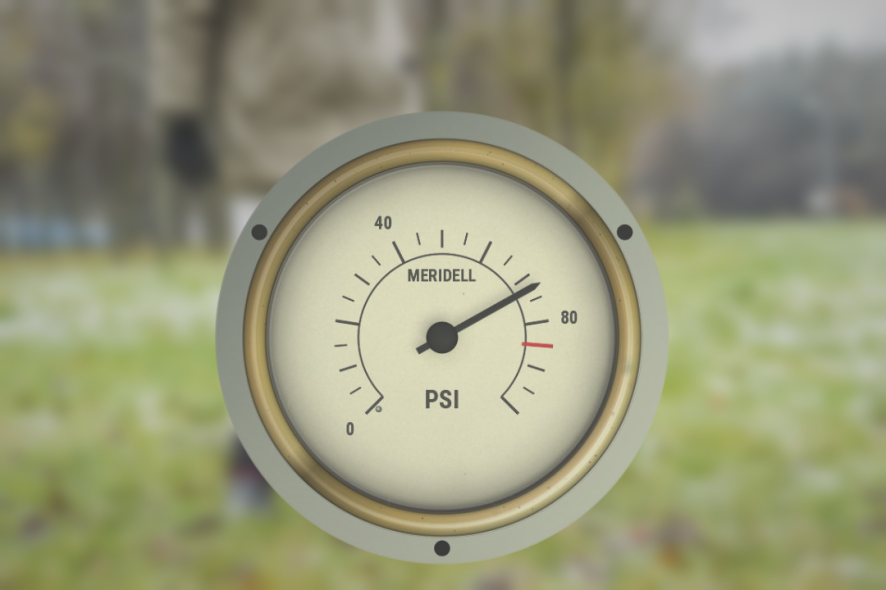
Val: 72.5 psi
